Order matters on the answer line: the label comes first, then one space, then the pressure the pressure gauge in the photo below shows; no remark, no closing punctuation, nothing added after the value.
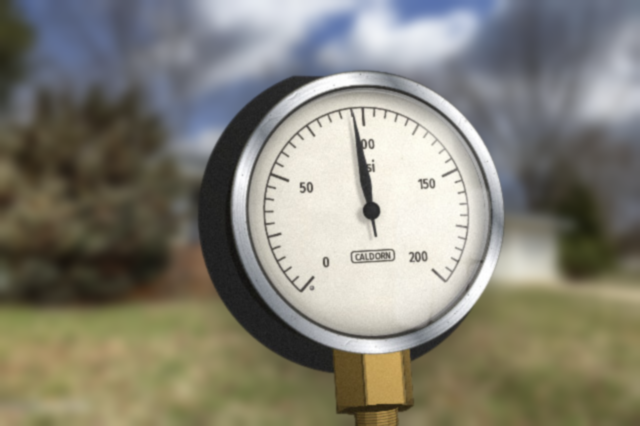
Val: 95 psi
